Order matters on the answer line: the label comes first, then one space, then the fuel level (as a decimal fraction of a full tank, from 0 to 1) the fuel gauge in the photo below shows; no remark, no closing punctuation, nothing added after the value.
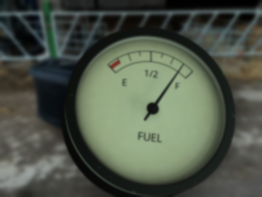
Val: 0.875
